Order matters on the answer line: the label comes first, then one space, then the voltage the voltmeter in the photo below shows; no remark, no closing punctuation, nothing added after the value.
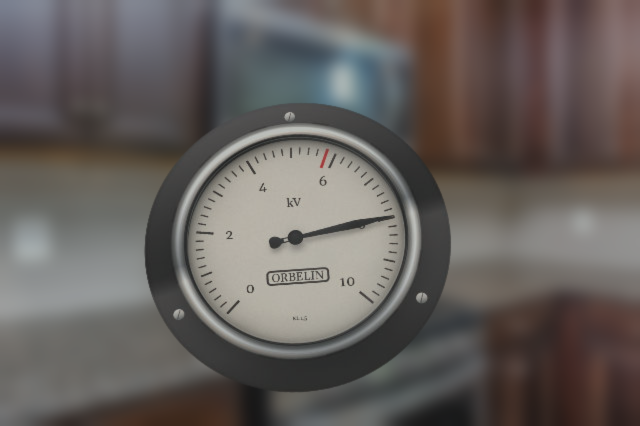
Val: 8 kV
